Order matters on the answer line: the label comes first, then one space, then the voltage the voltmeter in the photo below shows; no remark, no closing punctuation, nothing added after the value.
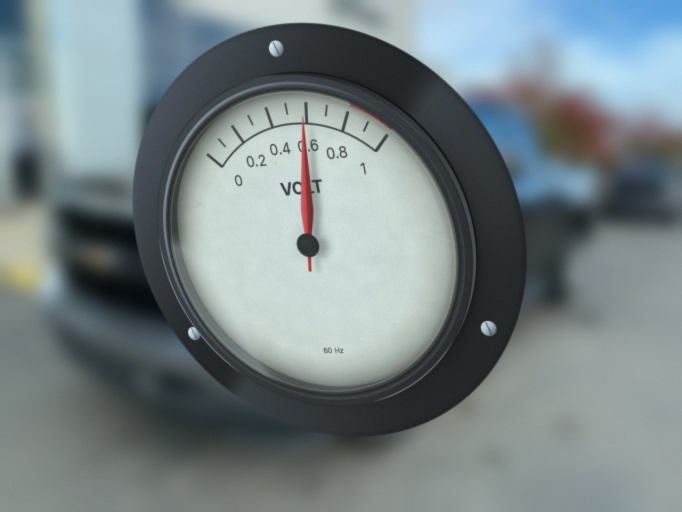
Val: 0.6 V
